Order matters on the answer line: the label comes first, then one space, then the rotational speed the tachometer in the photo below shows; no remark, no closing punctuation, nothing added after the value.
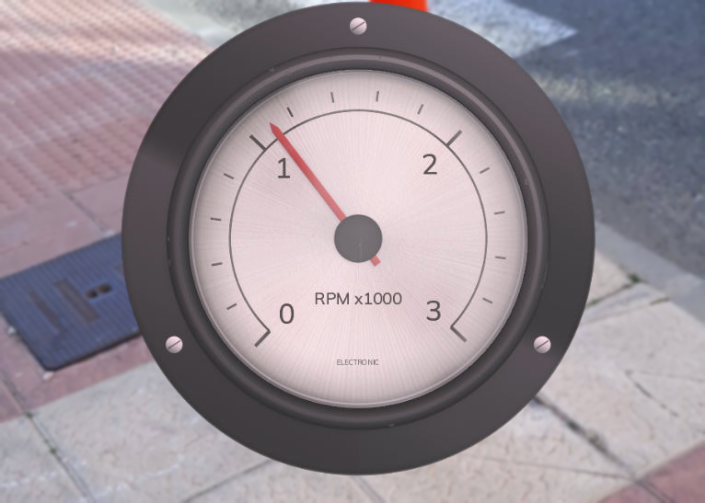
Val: 1100 rpm
